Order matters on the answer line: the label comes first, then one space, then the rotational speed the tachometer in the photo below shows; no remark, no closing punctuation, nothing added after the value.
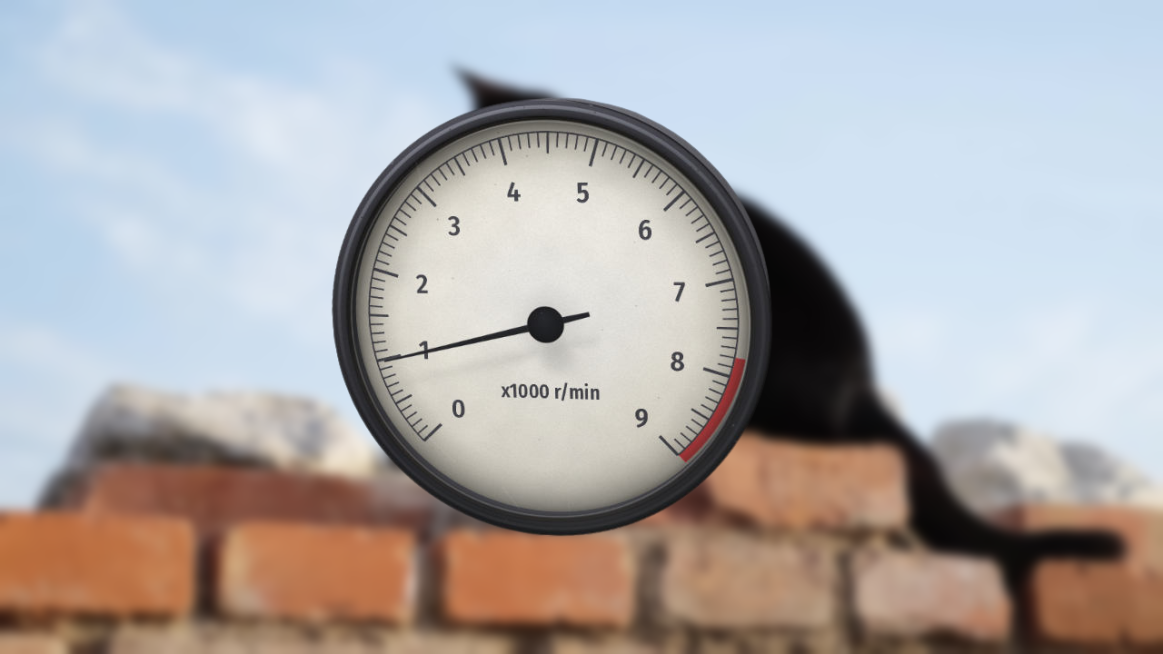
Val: 1000 rpm
